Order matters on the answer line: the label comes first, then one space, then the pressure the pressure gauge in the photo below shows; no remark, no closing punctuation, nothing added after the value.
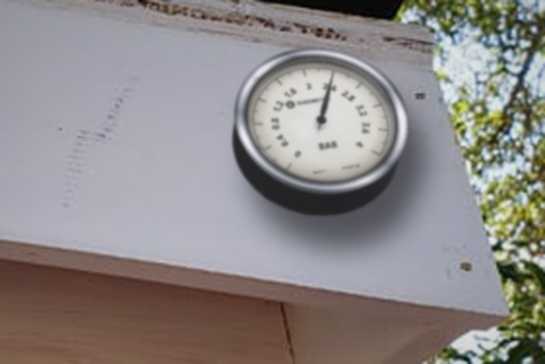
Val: 2.4 bar
